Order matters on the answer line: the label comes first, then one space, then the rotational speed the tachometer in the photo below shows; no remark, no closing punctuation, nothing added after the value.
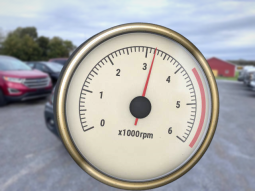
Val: 3200 rpm
